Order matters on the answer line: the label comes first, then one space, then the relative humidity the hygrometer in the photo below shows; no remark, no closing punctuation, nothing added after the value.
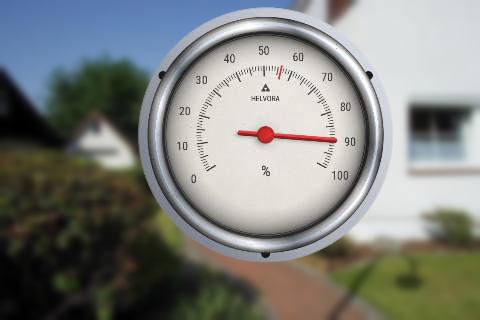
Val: 90 %
